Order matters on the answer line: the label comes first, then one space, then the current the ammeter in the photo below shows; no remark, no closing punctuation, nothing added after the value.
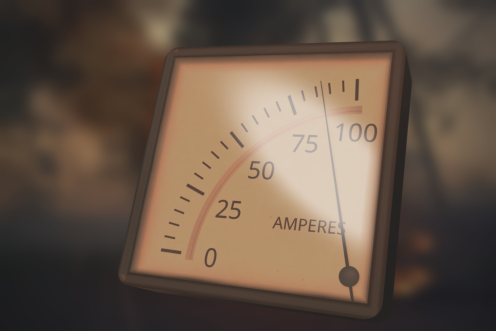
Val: 87.5 A
